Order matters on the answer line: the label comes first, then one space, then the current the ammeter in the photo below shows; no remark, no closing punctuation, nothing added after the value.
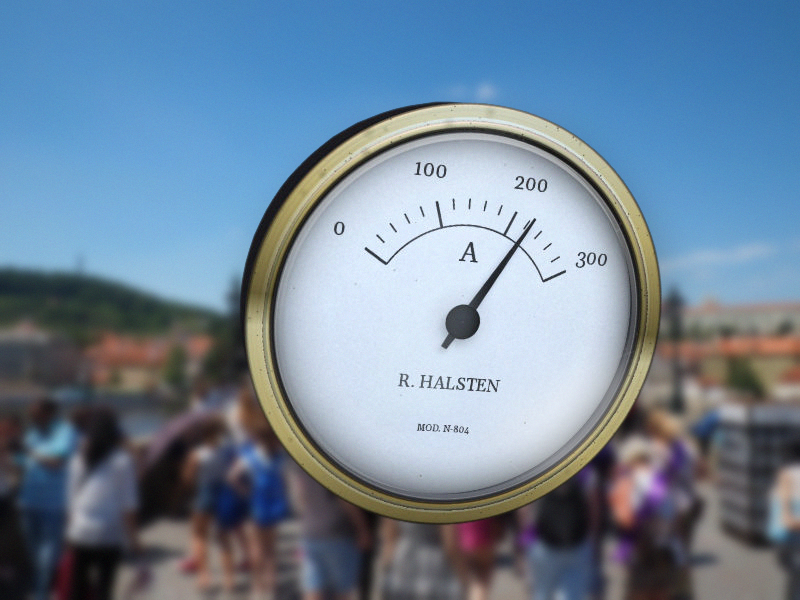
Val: 220 A
